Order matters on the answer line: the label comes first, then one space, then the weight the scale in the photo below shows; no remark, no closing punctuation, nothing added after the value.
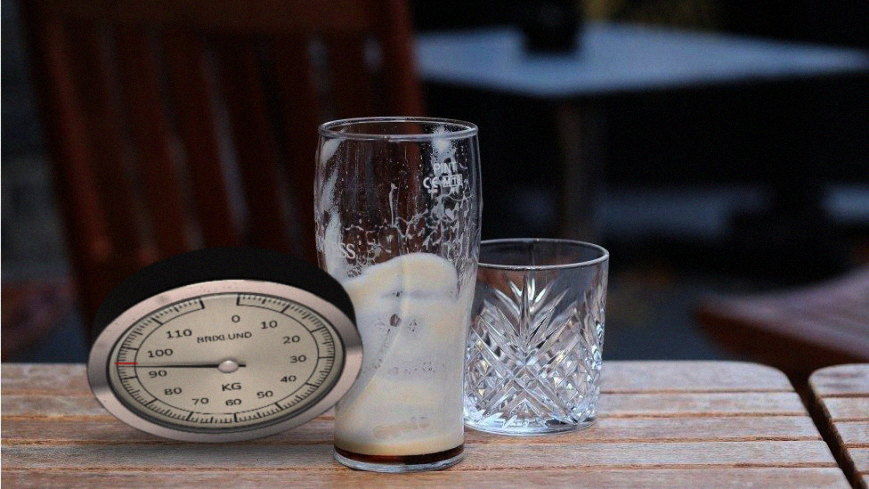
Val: 95 kg
